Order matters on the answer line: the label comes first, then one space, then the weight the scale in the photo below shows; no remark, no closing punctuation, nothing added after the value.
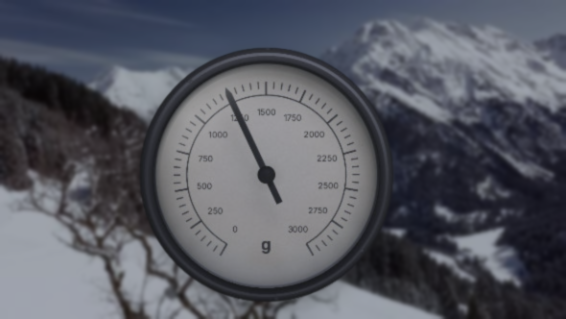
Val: 1250 g
